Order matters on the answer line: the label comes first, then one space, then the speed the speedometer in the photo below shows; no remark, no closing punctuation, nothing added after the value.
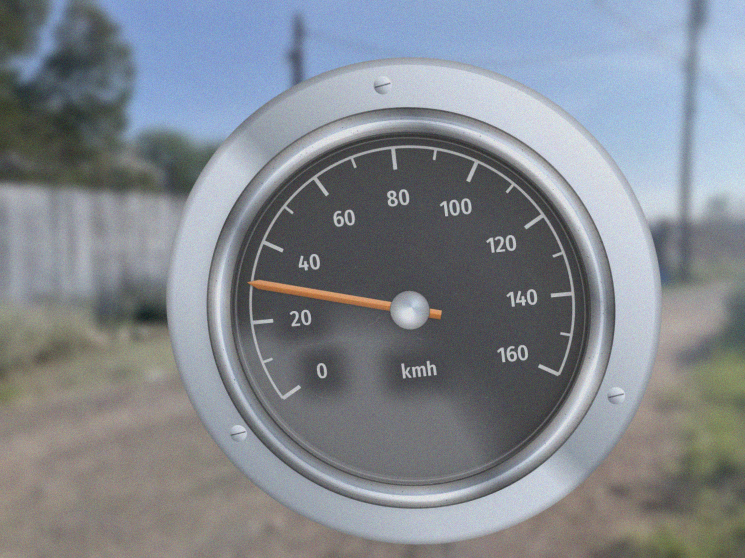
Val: 30 km/h
